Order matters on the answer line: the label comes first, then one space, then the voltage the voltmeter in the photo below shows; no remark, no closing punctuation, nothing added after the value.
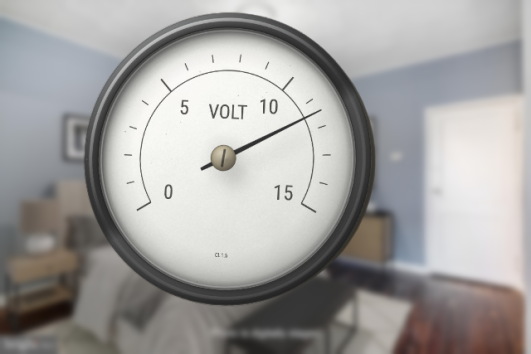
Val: 11.5 V
